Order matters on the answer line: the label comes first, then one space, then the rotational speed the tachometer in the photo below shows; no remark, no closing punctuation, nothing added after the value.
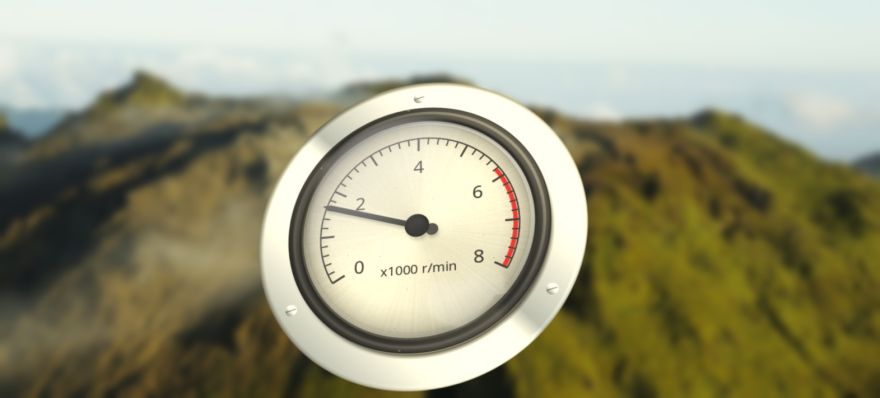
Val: 1600 rpm
